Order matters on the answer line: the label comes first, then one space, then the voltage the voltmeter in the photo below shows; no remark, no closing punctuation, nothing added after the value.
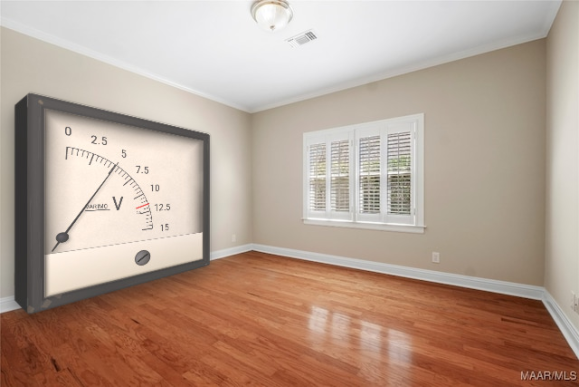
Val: 5 V
